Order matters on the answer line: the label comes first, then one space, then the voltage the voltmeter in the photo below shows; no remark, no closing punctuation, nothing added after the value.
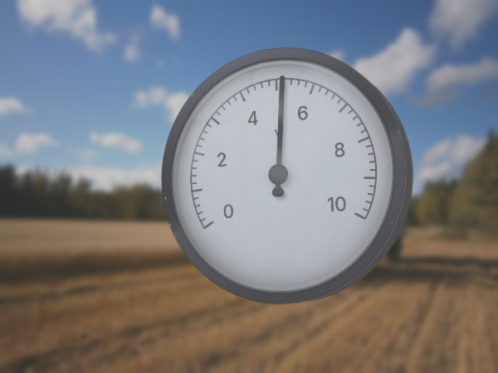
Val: 5.2 V
